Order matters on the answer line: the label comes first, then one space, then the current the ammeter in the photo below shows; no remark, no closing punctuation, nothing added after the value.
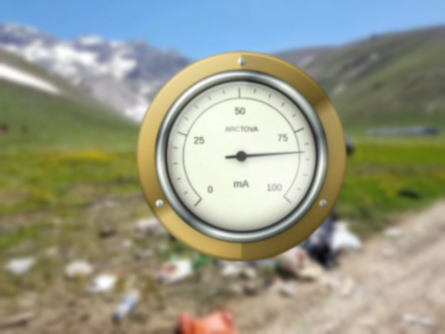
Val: 82.5 mA
